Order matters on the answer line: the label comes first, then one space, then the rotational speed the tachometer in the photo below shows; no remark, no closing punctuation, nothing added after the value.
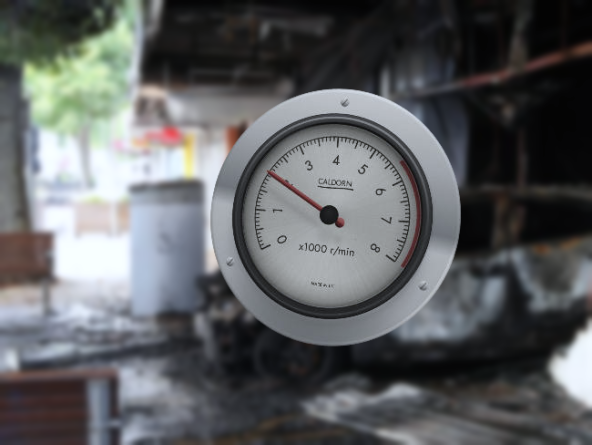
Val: 2000 rpm
